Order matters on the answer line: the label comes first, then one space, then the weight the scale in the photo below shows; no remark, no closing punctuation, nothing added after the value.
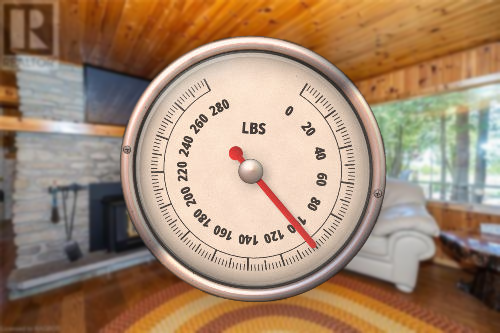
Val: 100 lb
